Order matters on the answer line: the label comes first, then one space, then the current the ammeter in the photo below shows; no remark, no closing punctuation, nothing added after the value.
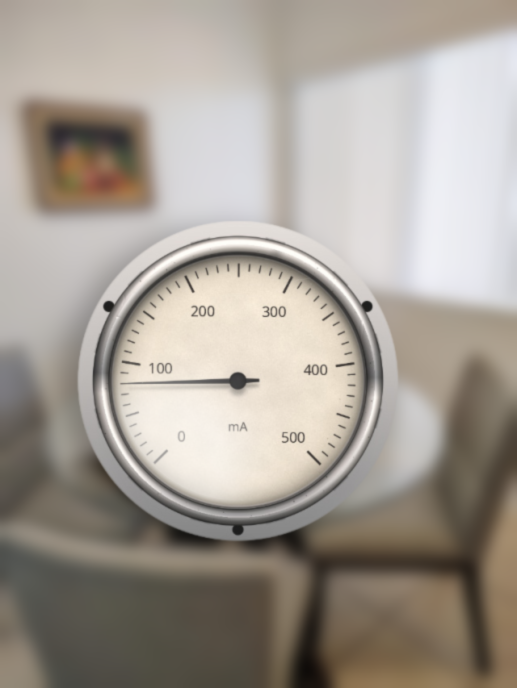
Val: 80 mA
